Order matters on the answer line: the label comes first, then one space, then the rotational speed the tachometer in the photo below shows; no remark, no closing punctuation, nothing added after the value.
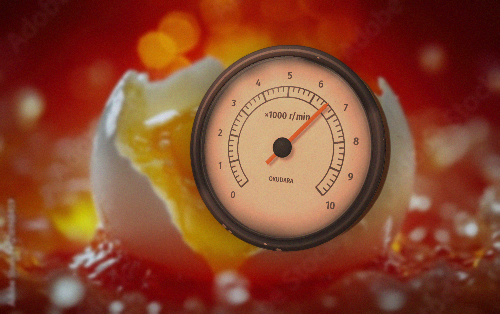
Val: 6600 rpm
